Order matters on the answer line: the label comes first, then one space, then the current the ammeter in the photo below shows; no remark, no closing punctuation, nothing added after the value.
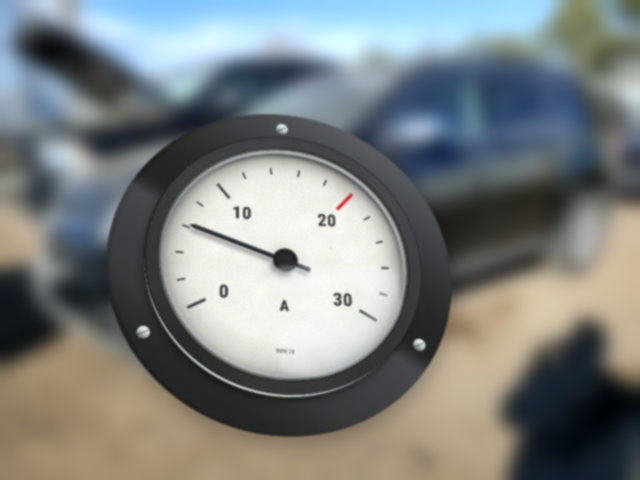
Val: 6 A
